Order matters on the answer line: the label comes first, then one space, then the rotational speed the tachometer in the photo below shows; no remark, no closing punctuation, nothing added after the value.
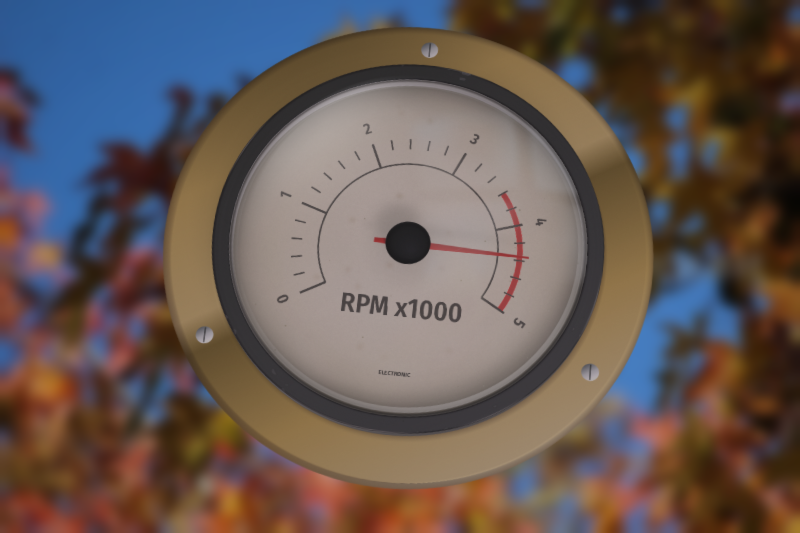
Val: 4400 rpm
